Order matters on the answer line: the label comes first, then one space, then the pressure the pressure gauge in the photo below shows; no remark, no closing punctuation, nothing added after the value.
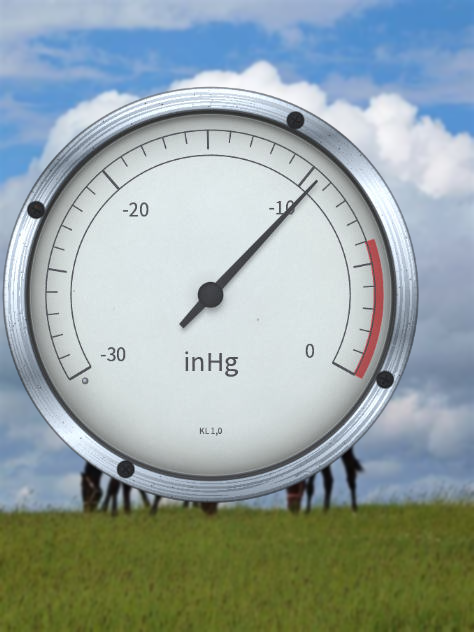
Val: -9.5 inHg
